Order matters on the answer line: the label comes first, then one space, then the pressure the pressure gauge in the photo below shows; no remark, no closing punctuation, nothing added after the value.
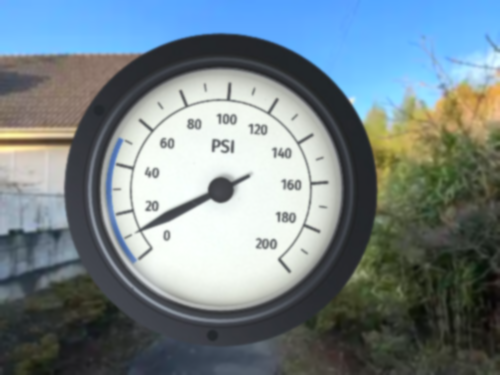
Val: 10 psi
